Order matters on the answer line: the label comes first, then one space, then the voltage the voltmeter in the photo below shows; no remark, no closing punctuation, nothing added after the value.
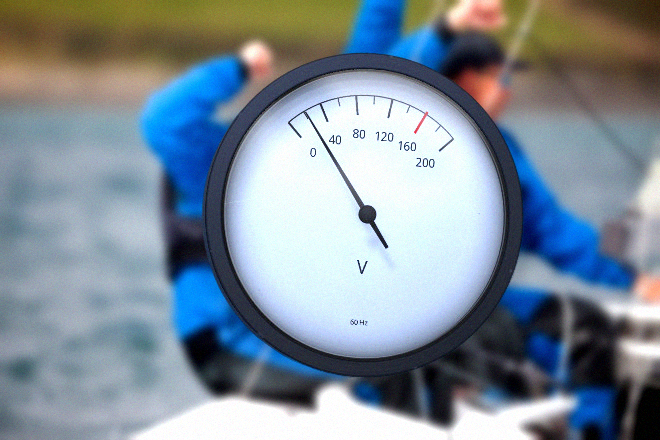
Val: 20 V
